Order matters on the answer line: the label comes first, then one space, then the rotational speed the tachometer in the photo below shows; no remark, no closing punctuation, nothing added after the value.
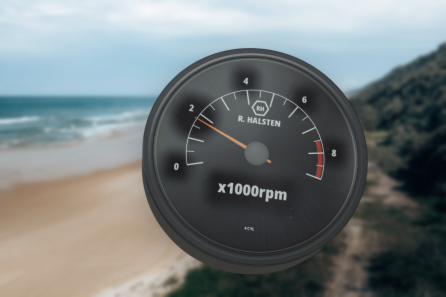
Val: 1750 rpm
